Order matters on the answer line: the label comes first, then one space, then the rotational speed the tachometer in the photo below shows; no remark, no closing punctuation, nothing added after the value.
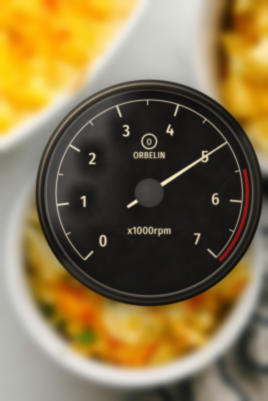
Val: 5000 rpm
